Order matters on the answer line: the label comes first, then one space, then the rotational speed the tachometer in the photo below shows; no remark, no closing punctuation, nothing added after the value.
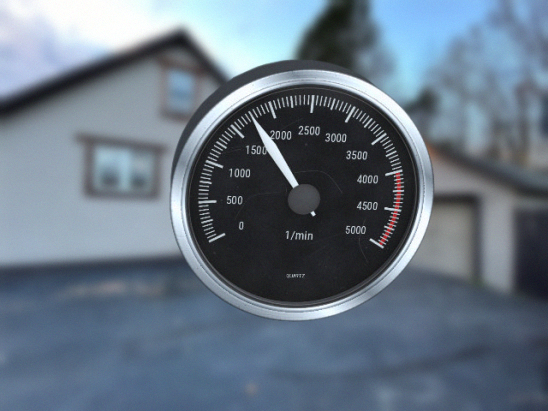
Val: 1750 rpm
